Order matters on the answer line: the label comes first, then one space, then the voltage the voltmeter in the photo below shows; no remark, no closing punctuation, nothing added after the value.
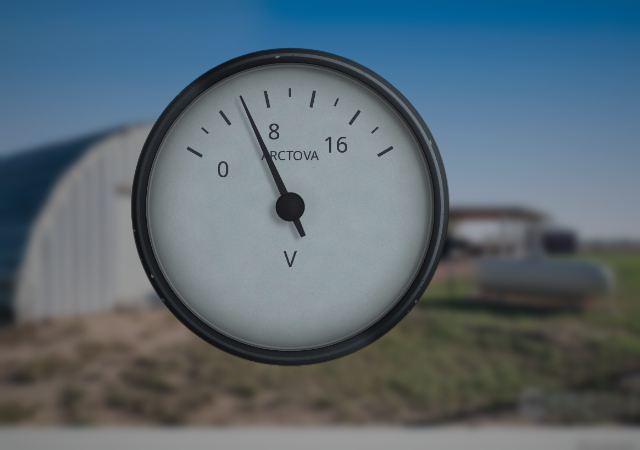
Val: 6 V
